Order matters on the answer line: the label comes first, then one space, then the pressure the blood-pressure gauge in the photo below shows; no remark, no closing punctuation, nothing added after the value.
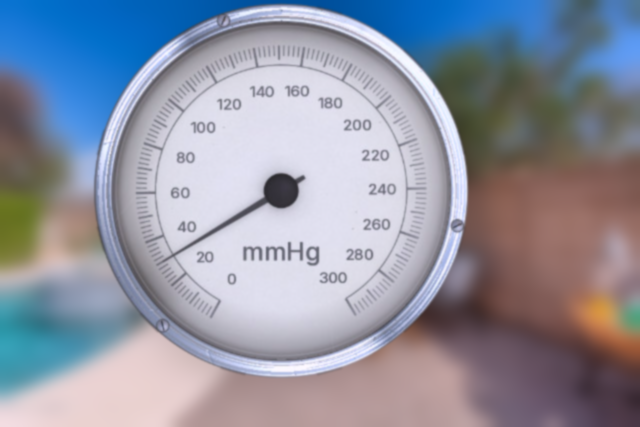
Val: 30 mmHg
